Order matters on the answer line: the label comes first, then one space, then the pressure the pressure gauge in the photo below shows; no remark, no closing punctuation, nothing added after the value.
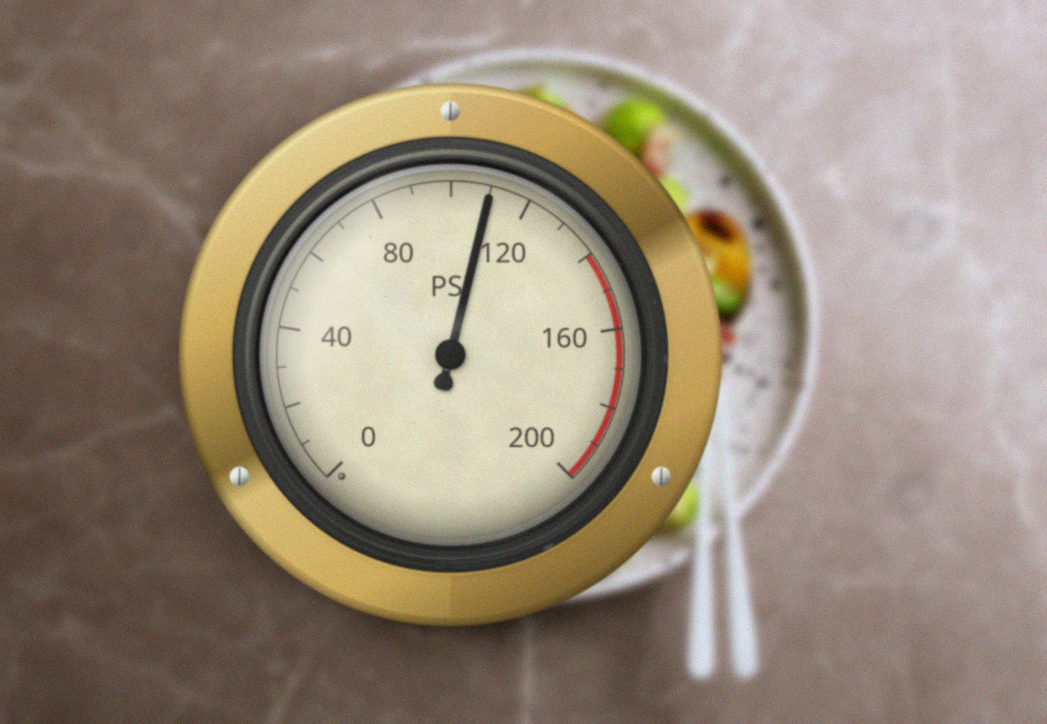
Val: 110 psi
